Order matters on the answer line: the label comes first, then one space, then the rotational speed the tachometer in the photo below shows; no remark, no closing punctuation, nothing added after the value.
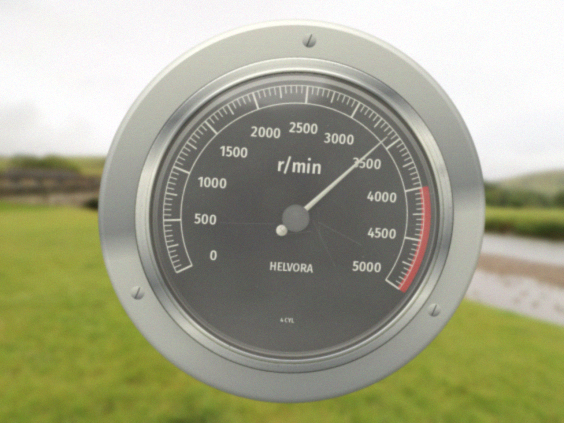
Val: 3400 rpm
